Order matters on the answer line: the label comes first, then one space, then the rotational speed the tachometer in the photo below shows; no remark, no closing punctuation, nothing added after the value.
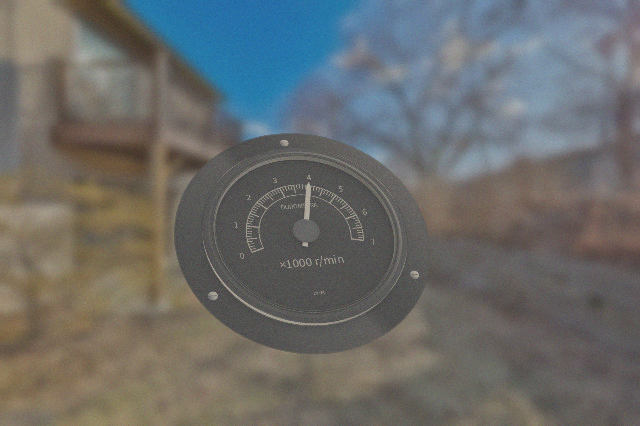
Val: 4000 rpm
